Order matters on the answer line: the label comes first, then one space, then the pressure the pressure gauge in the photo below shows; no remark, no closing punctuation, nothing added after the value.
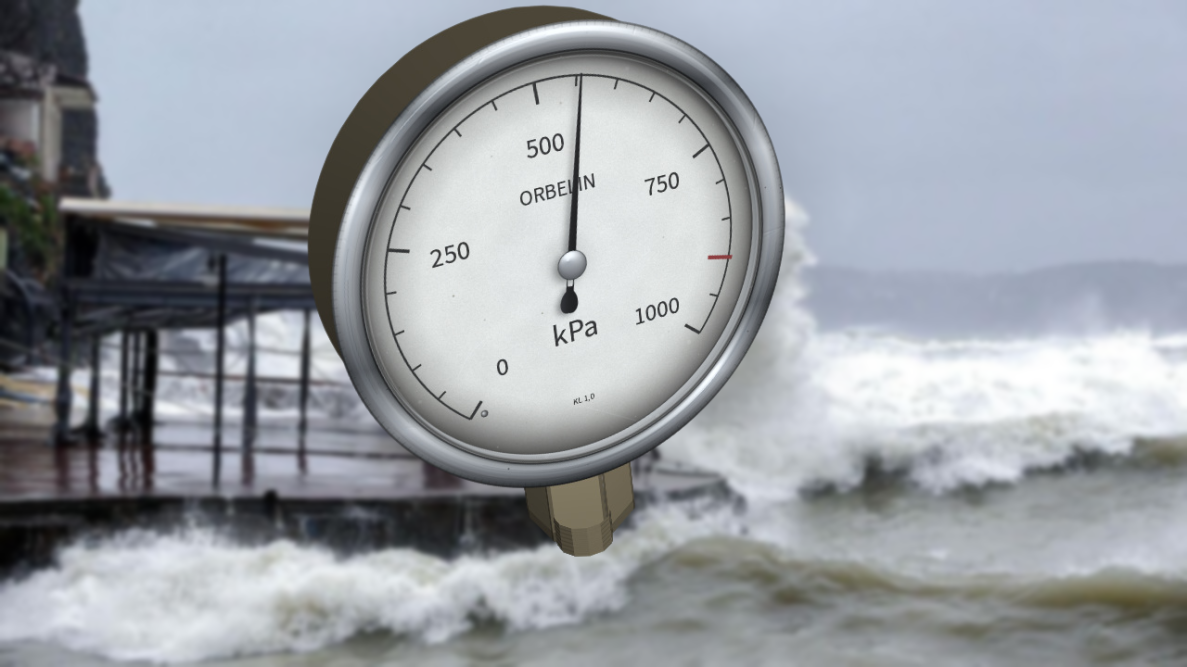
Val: 550 kPa
